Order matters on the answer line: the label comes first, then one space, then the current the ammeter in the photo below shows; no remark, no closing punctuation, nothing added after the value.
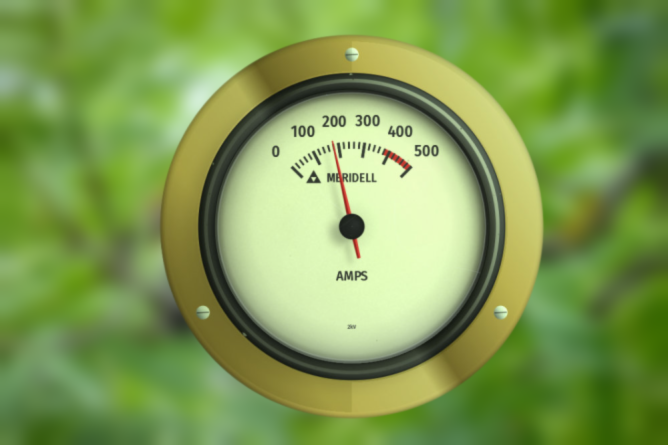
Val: 180 A
